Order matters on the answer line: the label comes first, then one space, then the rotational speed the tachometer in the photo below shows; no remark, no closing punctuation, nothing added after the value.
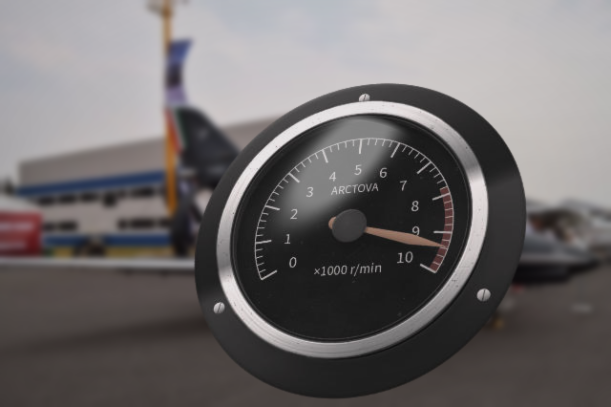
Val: 9400 rpm
